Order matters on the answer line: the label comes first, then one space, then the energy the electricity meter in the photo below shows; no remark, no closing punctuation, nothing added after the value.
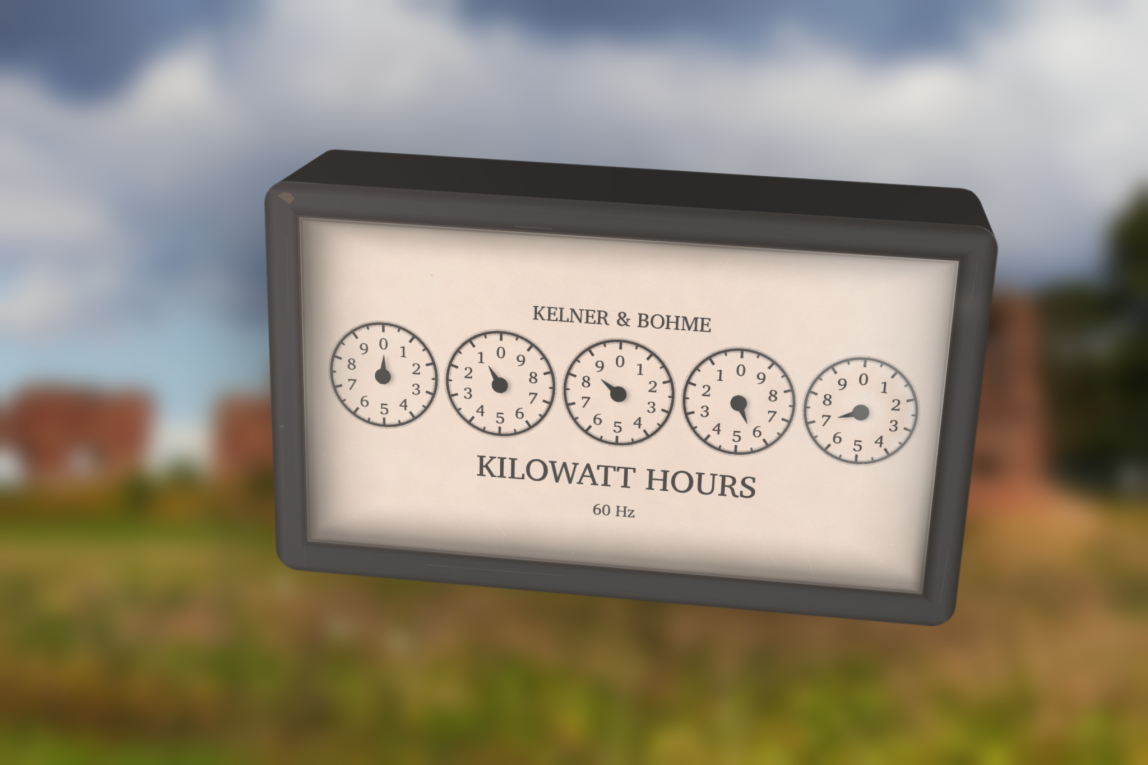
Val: 857 kWh
